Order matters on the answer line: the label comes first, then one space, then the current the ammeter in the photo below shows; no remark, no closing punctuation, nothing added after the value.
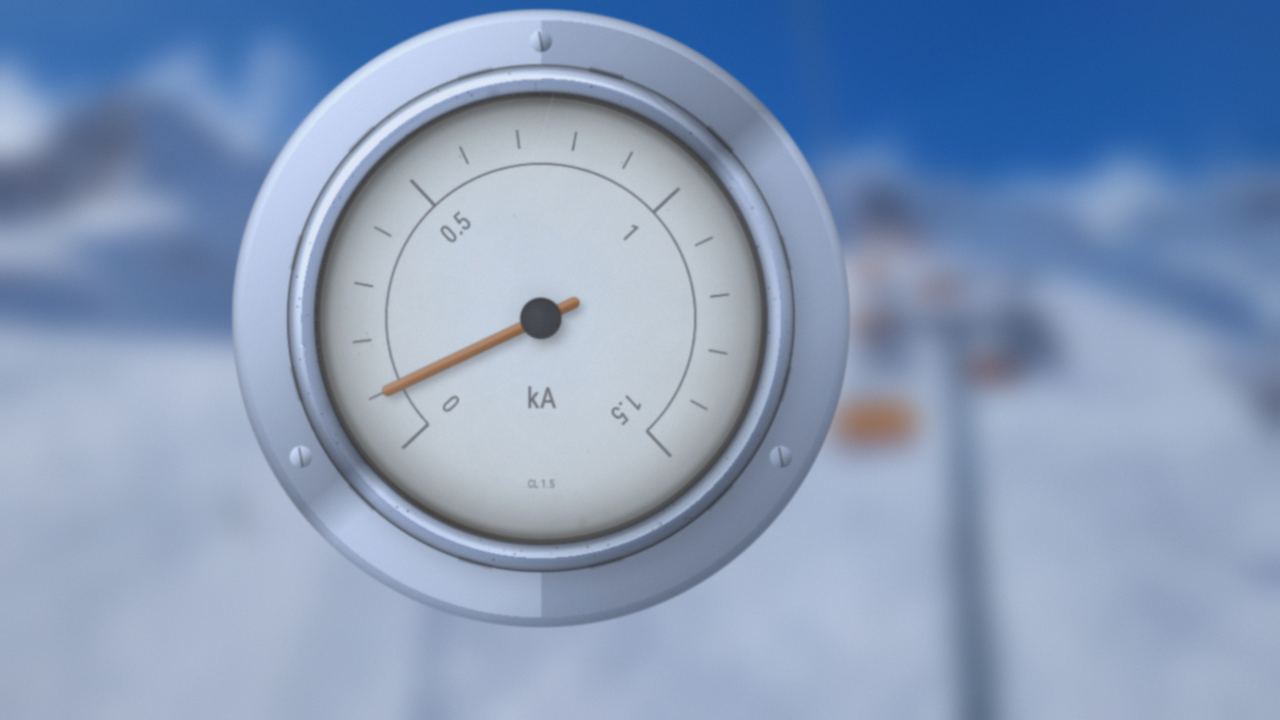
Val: 0.1 kA
